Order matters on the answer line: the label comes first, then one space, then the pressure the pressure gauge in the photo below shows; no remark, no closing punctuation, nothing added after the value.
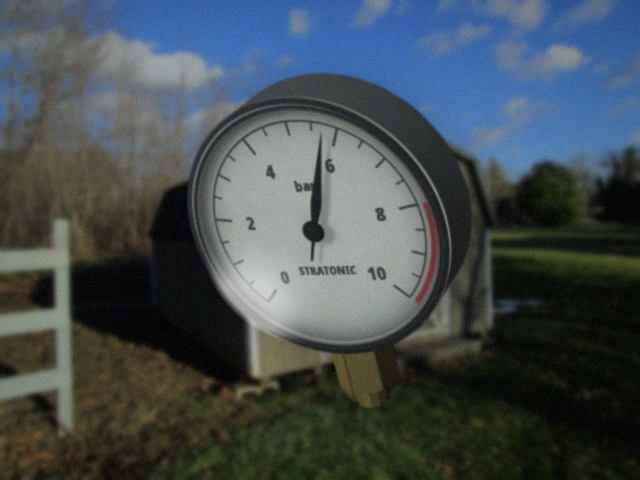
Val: 5.75 bar
